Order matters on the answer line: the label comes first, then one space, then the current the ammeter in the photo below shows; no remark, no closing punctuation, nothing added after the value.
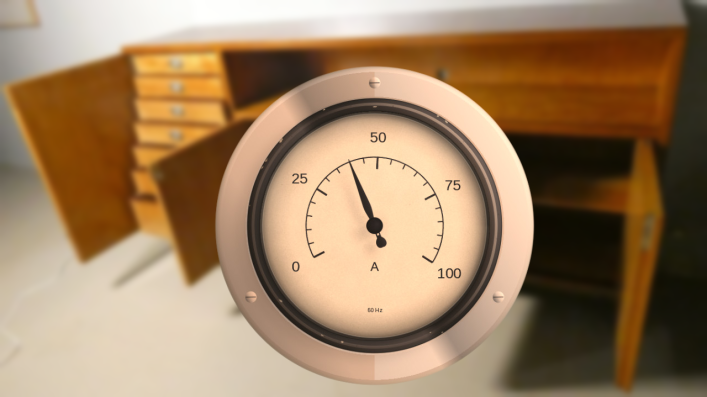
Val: 40 A
